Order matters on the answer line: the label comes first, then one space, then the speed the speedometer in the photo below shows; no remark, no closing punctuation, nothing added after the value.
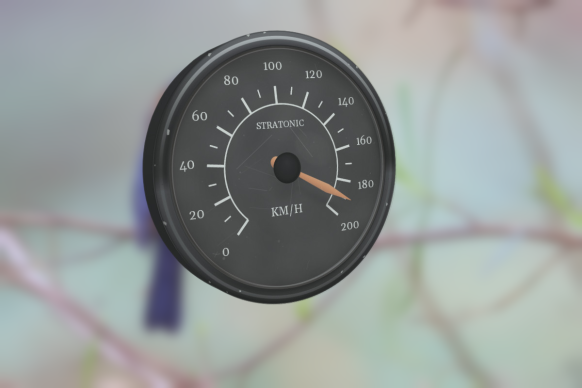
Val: 190 km/h
